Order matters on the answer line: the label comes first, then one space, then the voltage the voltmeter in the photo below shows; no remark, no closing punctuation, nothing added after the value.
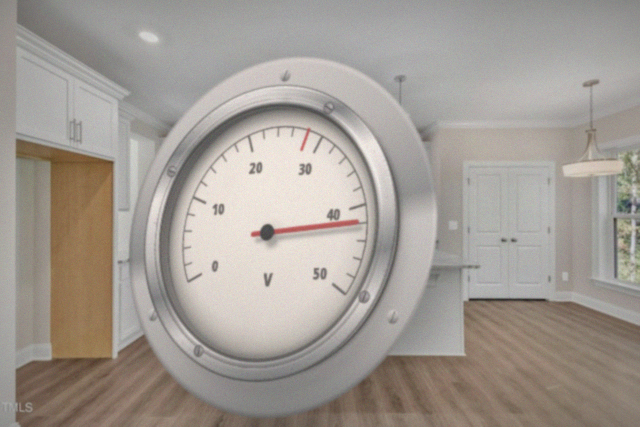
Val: 42 V
